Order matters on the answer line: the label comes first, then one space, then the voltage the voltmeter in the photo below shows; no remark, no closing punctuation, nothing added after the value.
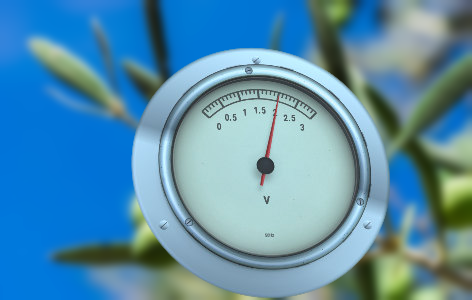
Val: 2 V
